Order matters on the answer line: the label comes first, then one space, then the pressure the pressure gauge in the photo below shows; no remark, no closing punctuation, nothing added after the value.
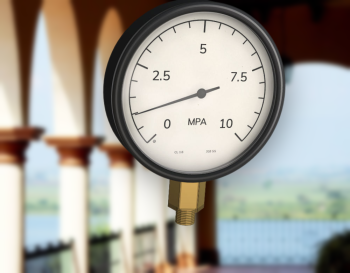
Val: 1 MPa
